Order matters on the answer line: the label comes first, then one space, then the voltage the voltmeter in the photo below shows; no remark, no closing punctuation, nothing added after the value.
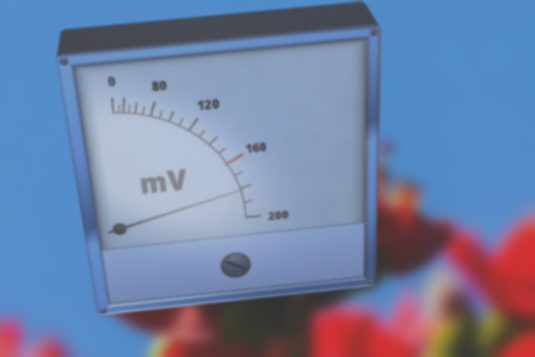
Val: 180 mV
